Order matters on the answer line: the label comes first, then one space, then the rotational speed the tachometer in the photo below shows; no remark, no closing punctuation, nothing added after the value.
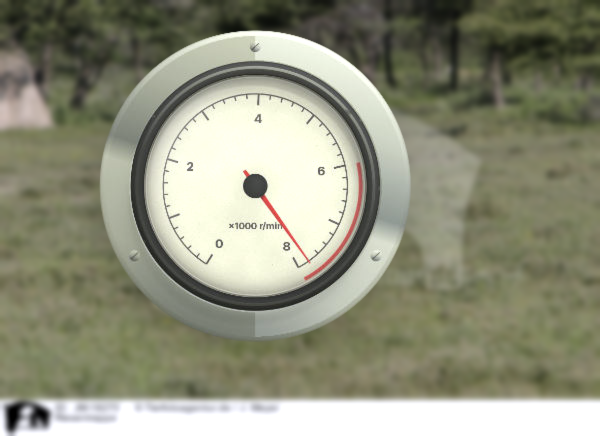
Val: 7800 rpm
